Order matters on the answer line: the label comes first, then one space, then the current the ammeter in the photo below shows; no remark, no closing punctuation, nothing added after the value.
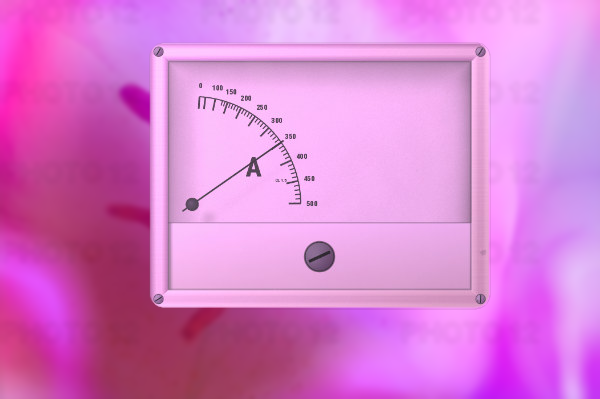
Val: 350 A
